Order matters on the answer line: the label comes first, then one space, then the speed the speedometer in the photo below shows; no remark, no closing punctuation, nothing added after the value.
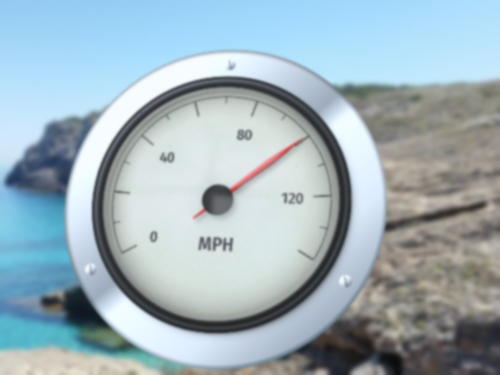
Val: 100 mph
